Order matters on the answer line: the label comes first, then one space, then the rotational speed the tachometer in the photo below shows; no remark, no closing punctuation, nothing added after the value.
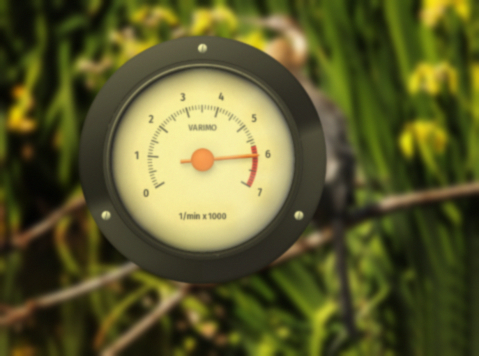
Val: 6000 rpm
